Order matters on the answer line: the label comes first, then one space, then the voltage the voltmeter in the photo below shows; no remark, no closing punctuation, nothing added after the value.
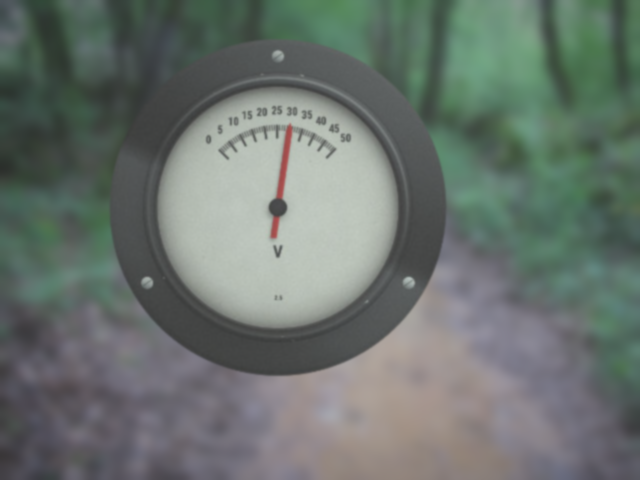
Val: 30 V
